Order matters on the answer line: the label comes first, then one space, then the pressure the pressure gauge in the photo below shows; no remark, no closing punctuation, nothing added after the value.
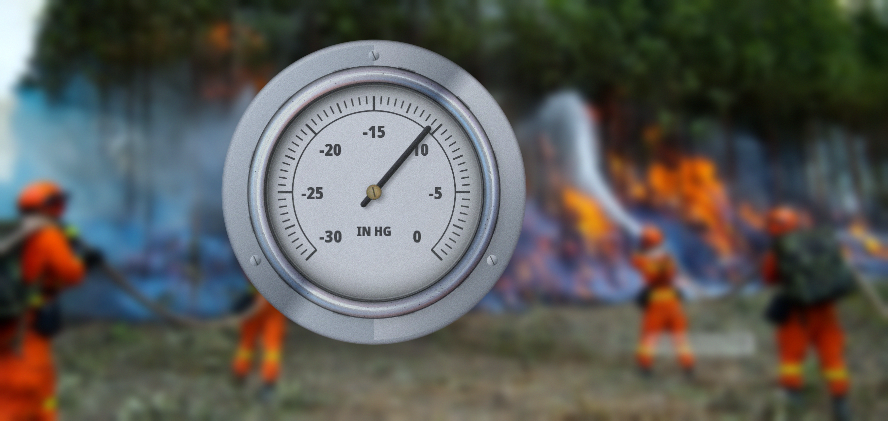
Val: -10.5 inHg
